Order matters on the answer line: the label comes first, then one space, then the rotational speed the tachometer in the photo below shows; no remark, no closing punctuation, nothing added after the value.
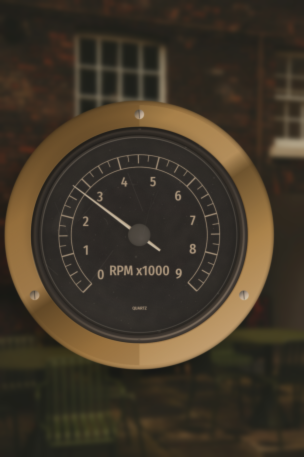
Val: 2750 rpm
